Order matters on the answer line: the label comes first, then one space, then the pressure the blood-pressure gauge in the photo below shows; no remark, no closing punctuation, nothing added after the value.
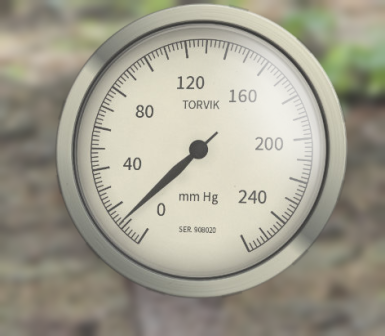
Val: 12 mmHg
